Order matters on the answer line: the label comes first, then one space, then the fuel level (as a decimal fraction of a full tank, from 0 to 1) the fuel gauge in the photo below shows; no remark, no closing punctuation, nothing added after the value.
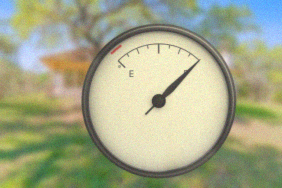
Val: 1
